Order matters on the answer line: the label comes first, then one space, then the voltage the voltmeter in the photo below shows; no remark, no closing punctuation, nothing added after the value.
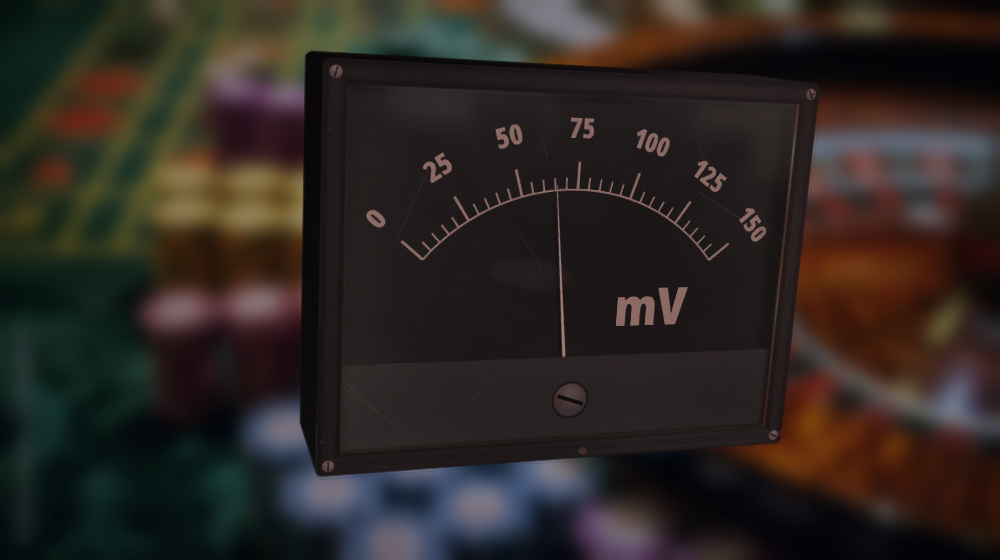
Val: 65 mV
